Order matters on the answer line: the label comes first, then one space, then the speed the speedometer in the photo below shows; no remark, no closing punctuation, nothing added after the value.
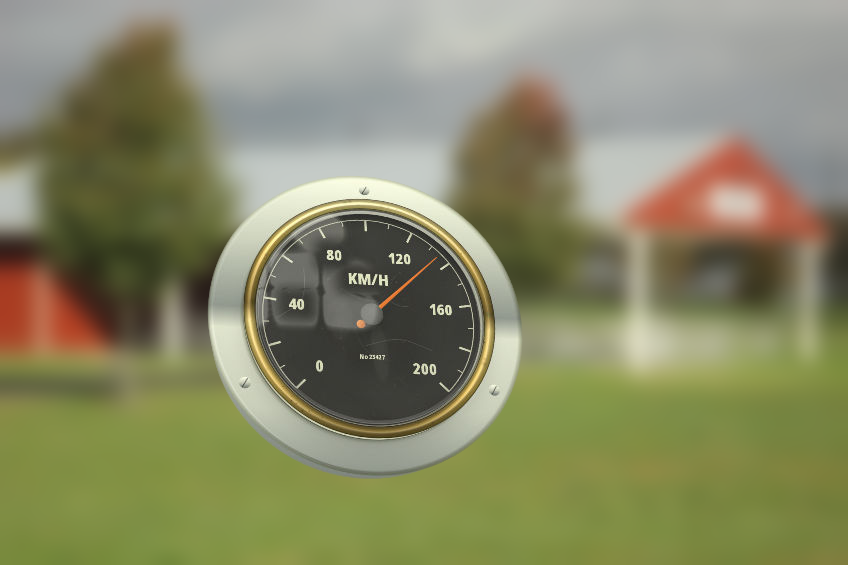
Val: 135 km/h
